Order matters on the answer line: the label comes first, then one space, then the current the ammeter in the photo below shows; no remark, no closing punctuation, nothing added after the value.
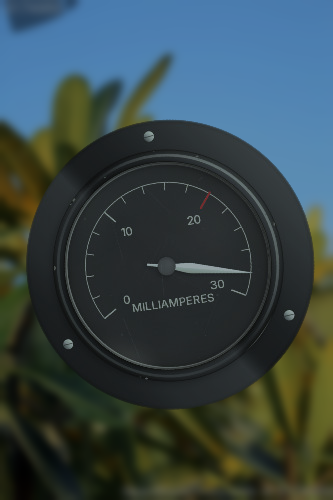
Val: 28 mA
